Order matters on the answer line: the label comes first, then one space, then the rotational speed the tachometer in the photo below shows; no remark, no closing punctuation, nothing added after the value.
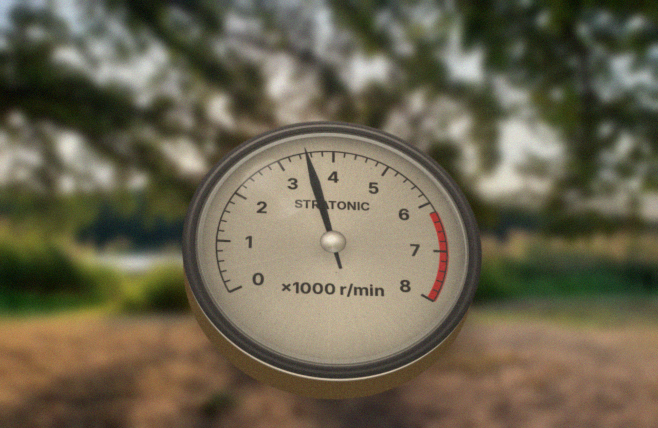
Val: 3500 rpm
